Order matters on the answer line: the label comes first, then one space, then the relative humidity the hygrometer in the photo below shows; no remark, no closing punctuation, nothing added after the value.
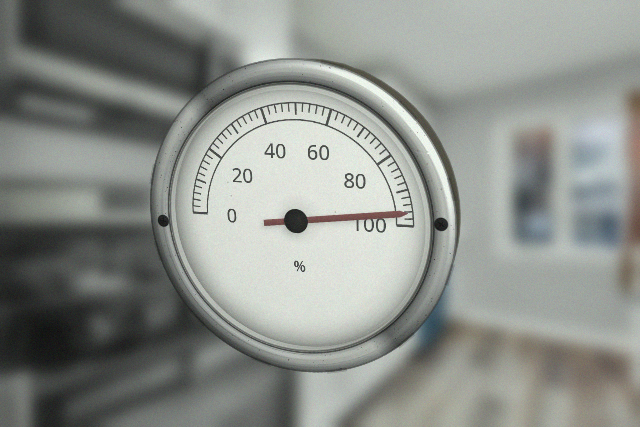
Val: 96 %
